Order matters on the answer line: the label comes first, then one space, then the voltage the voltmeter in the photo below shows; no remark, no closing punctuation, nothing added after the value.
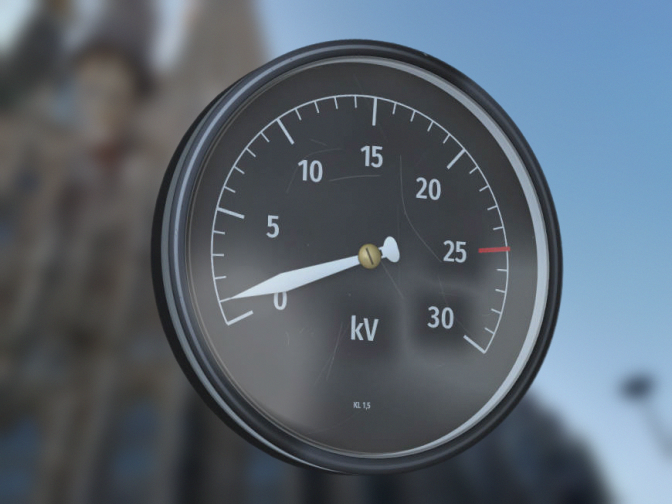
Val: 1 kV
